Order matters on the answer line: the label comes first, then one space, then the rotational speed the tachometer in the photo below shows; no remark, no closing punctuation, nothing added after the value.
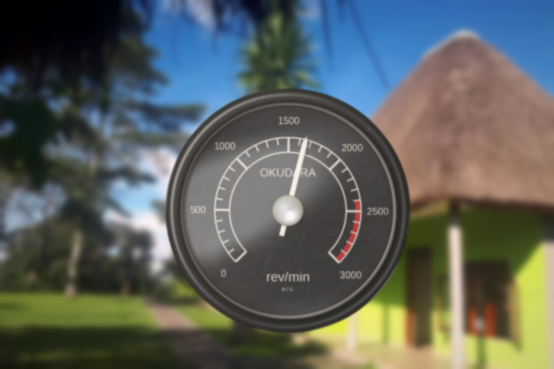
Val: 1650 rpm
